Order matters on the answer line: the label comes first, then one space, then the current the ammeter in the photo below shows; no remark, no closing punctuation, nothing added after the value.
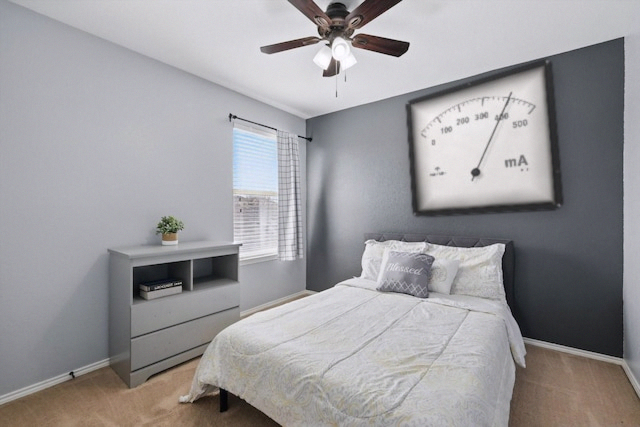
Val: 400 mA
